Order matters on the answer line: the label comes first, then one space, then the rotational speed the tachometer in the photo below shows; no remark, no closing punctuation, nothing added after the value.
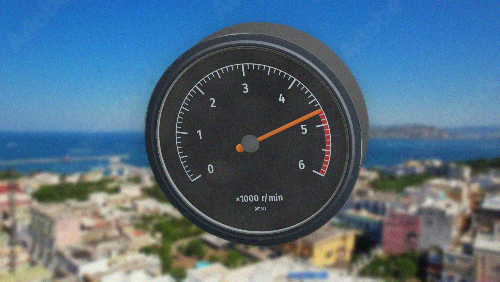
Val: 4700 rpm
